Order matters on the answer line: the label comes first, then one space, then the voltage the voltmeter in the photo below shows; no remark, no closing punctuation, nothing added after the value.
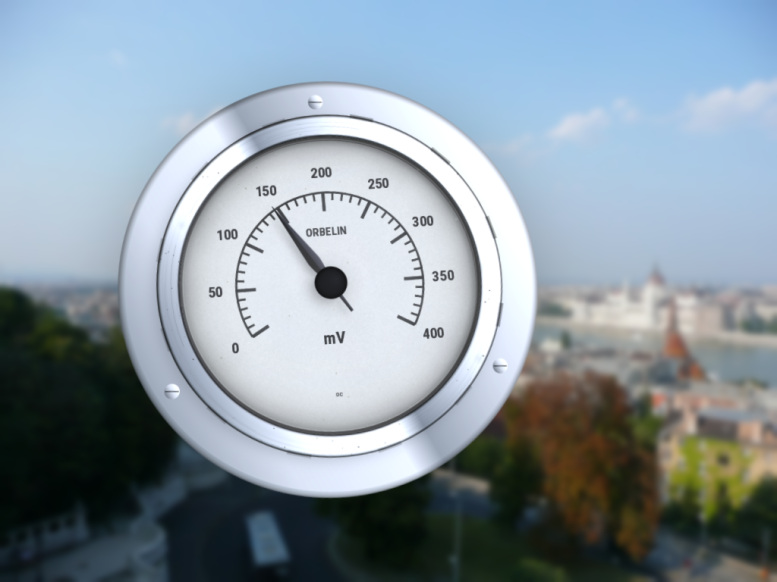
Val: 145 mV
